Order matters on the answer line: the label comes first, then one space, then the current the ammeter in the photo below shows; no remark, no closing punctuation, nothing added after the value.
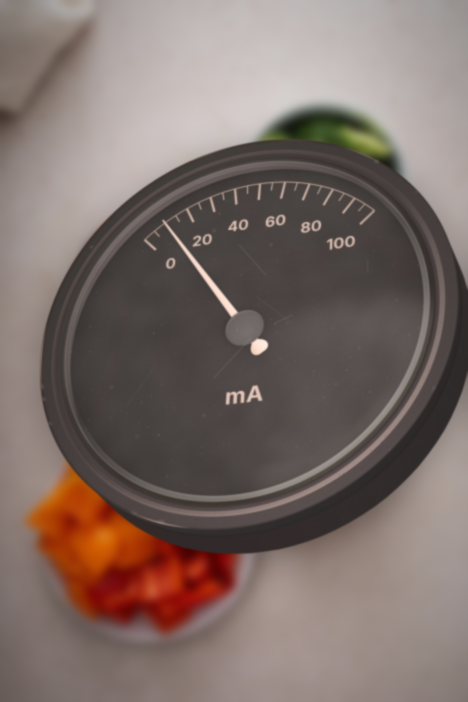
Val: 10 mA
